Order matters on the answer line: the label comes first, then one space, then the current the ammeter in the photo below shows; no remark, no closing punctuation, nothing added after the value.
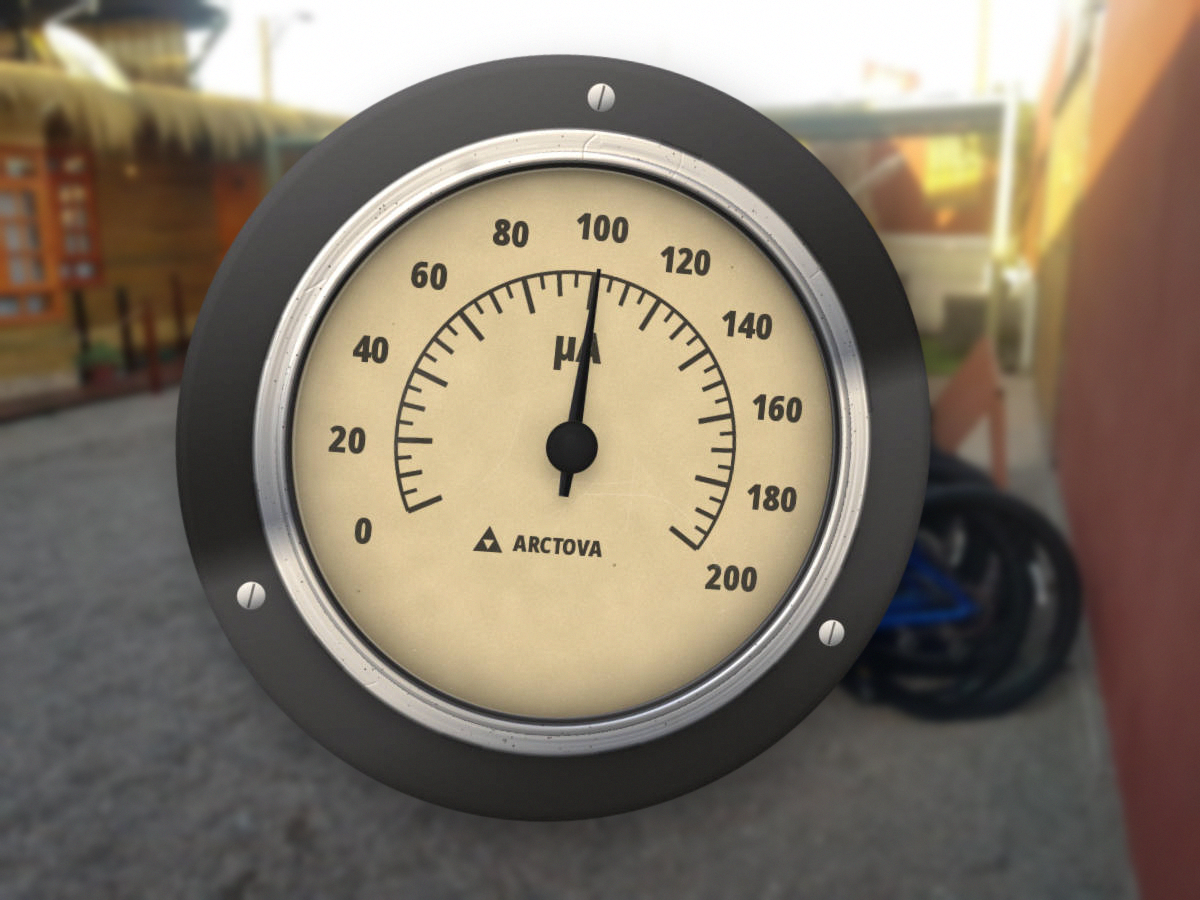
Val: 100 µA
